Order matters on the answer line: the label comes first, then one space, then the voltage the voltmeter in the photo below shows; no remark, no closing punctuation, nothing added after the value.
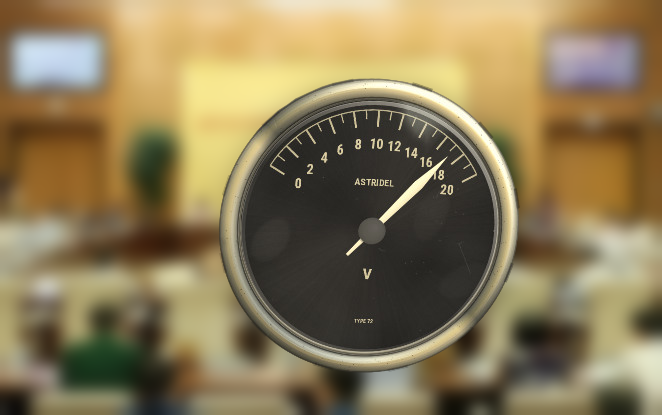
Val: 17 V
